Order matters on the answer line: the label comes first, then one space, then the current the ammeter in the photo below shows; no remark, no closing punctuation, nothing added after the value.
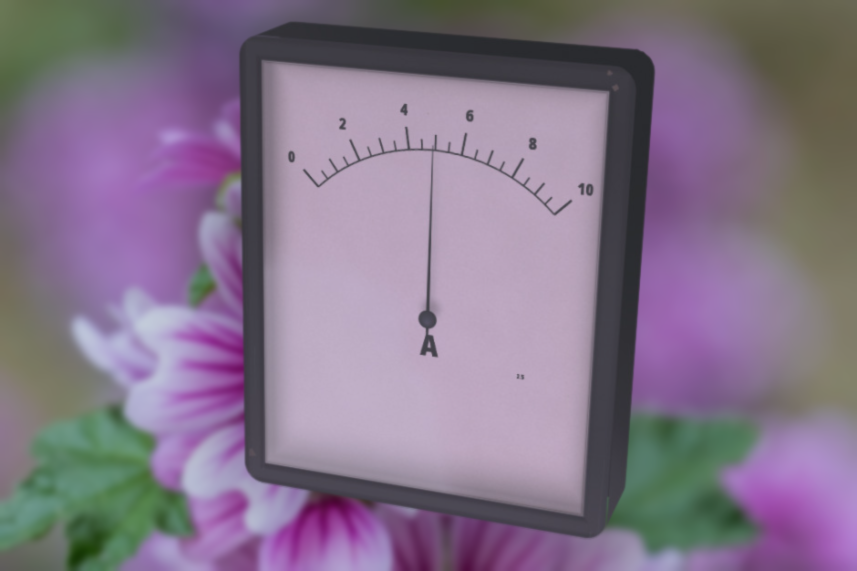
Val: 5 A
